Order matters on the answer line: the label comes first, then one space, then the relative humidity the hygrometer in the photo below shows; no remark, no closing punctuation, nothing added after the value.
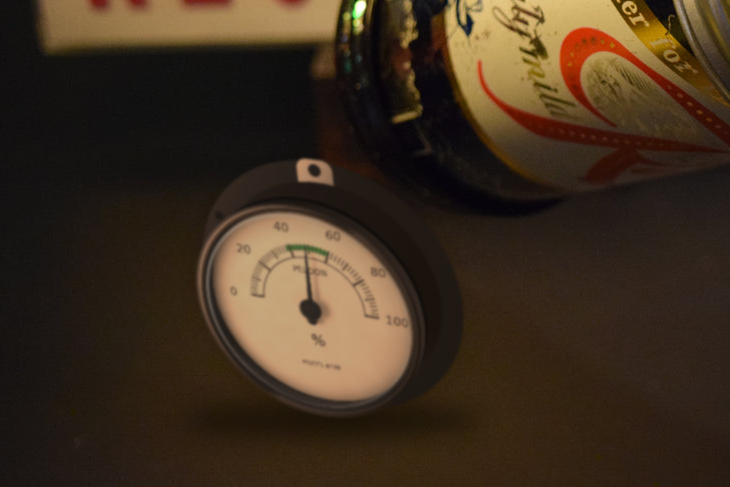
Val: 50 %
